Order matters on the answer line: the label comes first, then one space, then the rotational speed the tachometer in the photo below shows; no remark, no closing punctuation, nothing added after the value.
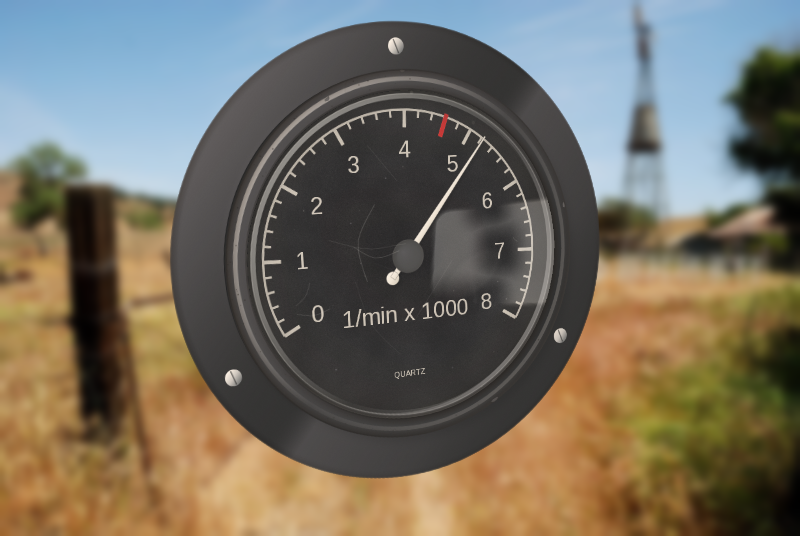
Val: 5200 rpm
